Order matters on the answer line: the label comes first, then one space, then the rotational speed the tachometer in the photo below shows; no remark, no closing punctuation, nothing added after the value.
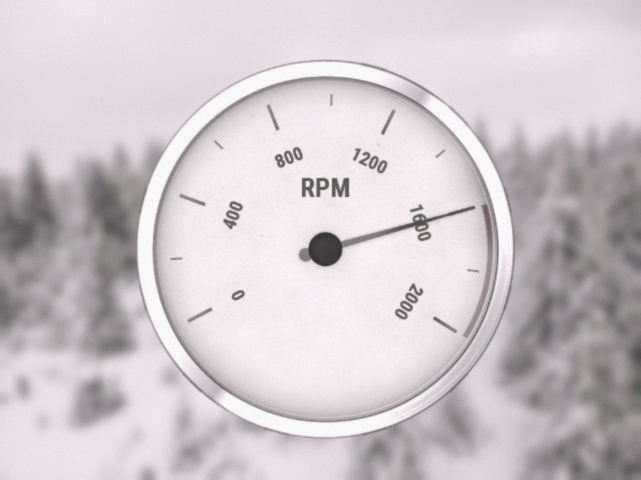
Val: 1600 rpm
